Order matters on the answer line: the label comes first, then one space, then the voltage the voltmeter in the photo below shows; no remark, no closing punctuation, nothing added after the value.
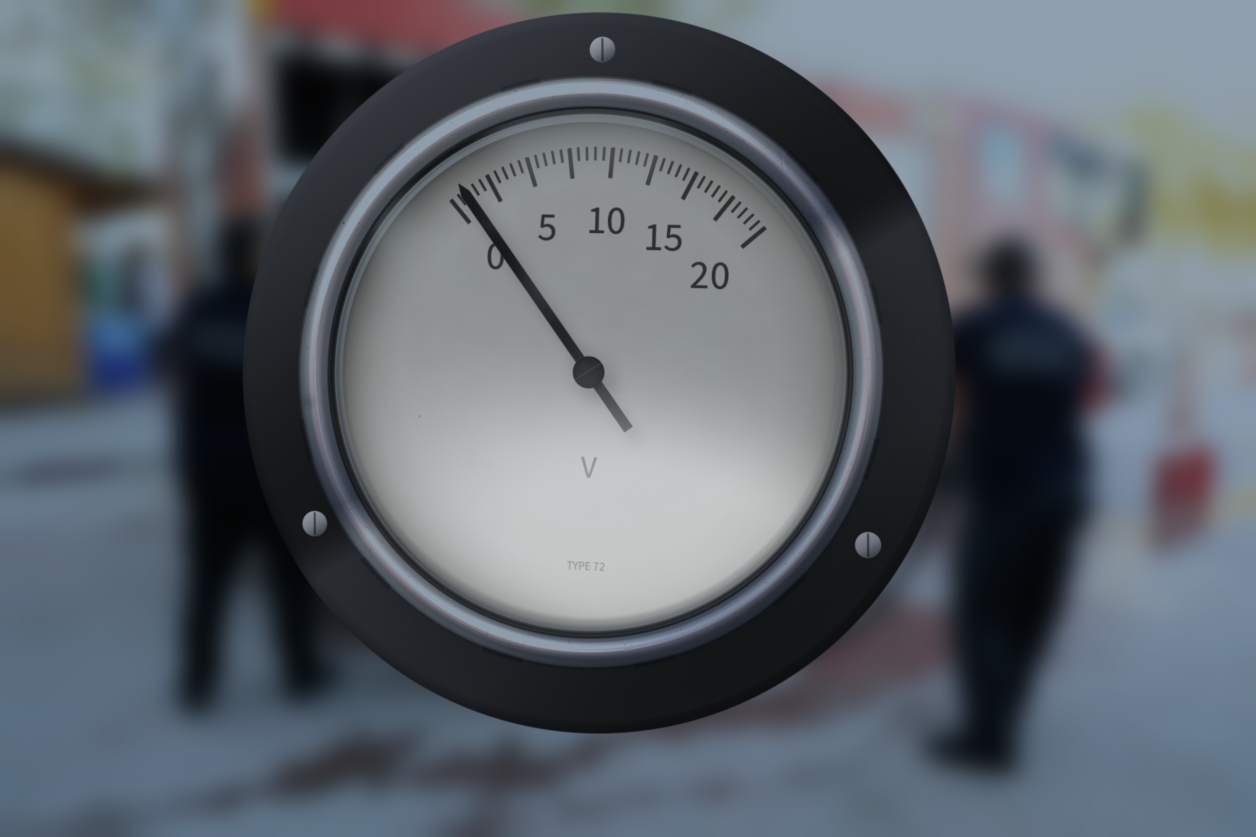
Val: 1 V
